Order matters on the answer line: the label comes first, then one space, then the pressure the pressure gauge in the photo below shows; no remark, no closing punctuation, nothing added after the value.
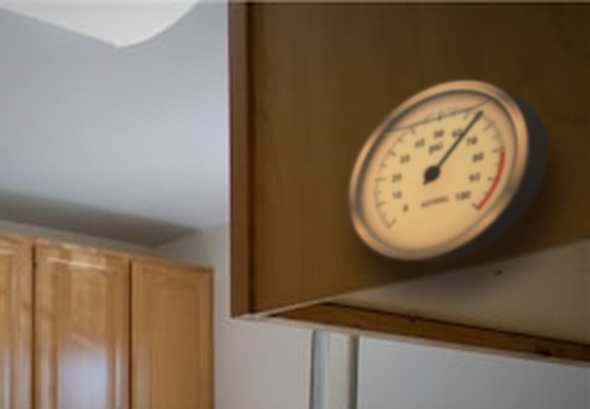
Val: 65 psi
